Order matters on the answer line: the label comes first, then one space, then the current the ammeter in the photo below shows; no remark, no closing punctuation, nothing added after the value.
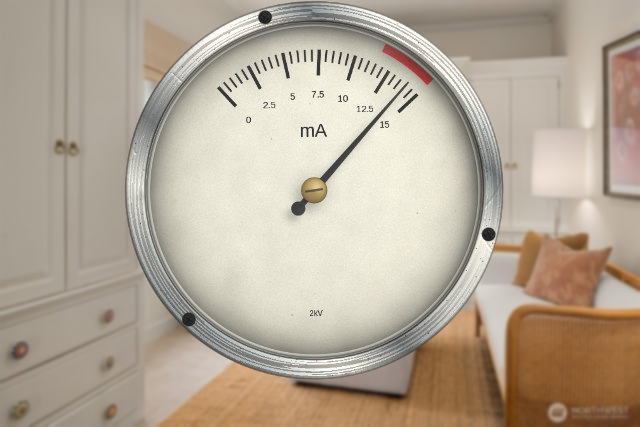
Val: 14 mA
